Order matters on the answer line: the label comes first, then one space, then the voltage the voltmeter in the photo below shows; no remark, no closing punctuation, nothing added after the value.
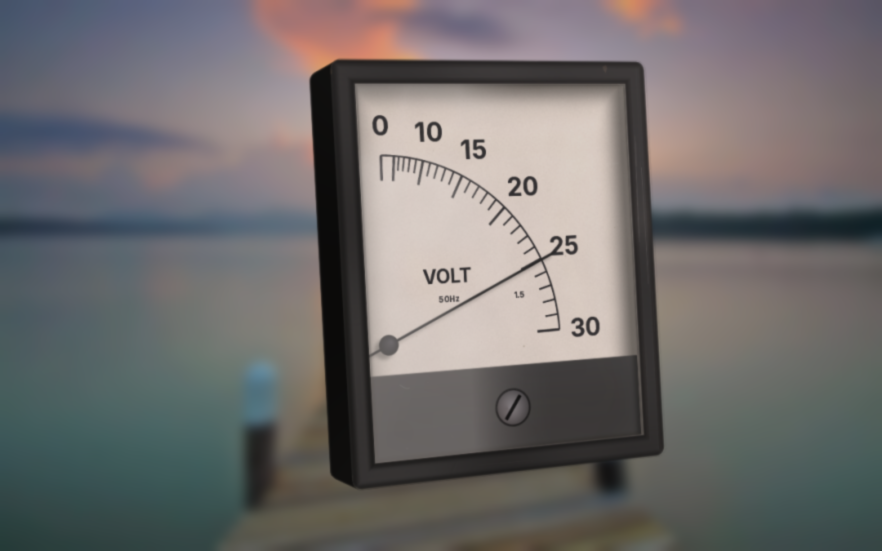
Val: 25 V
